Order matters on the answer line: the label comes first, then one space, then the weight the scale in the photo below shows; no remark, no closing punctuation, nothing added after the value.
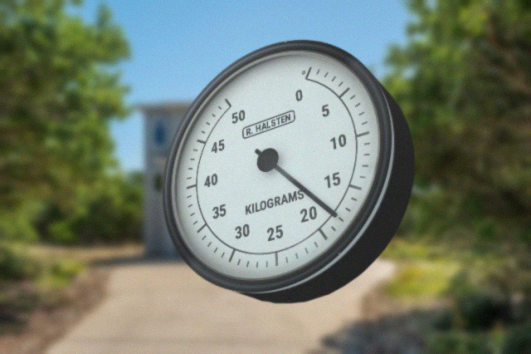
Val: 18 kg
